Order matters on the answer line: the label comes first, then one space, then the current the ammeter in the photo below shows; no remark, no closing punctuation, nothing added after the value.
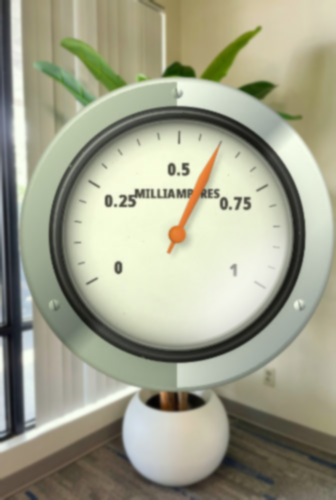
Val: 0.6 mA
